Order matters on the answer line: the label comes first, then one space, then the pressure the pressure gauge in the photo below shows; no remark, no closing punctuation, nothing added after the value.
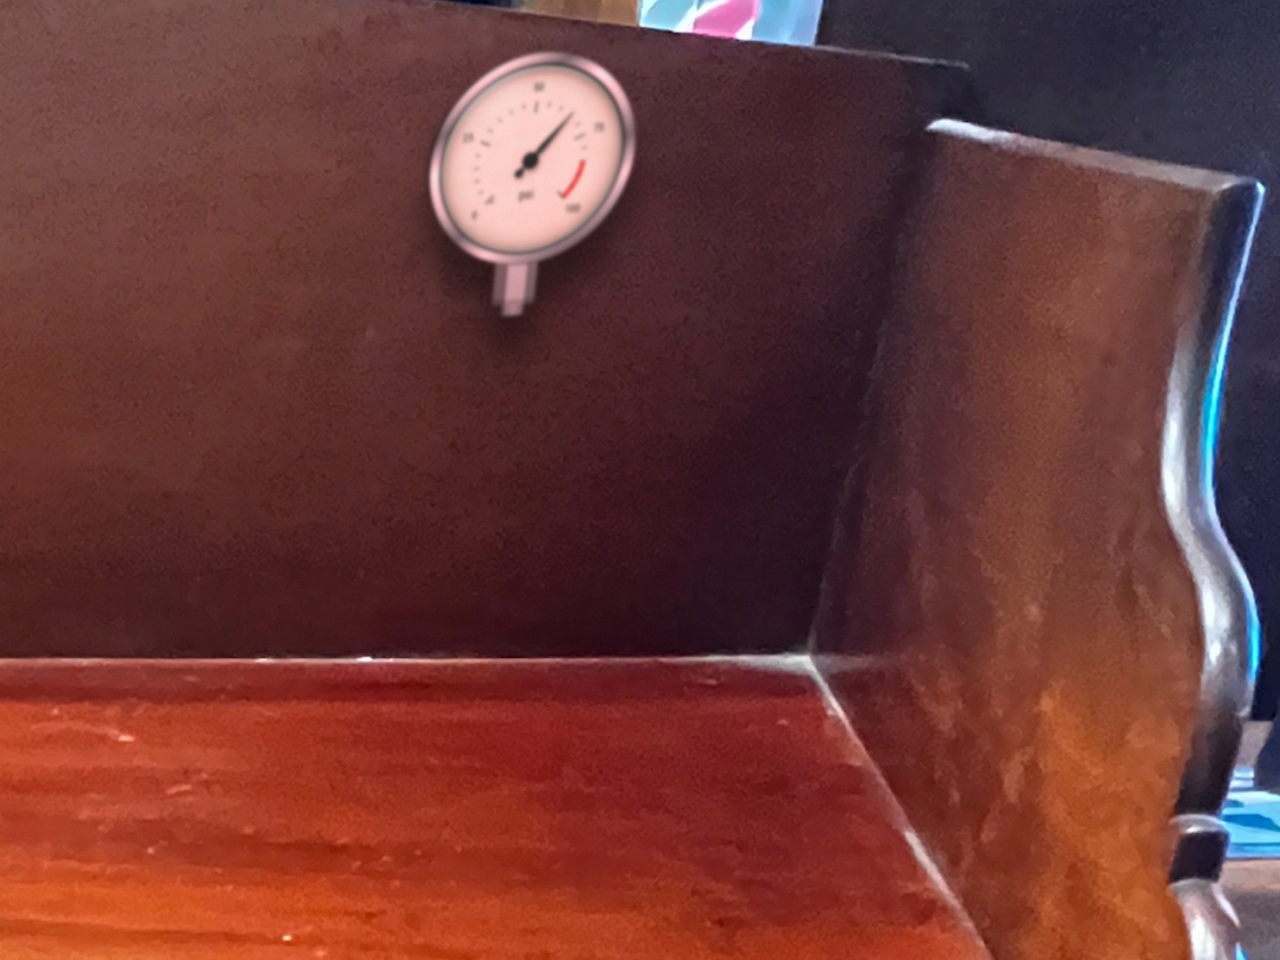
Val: 65 psi
